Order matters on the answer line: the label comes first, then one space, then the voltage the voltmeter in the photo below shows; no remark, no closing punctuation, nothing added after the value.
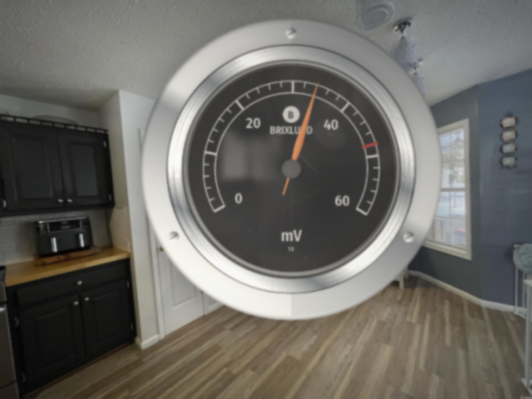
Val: 34 mV
